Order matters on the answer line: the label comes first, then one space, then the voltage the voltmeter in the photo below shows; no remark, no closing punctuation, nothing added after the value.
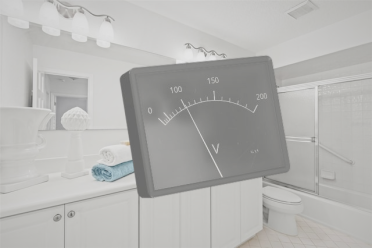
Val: 100 V
